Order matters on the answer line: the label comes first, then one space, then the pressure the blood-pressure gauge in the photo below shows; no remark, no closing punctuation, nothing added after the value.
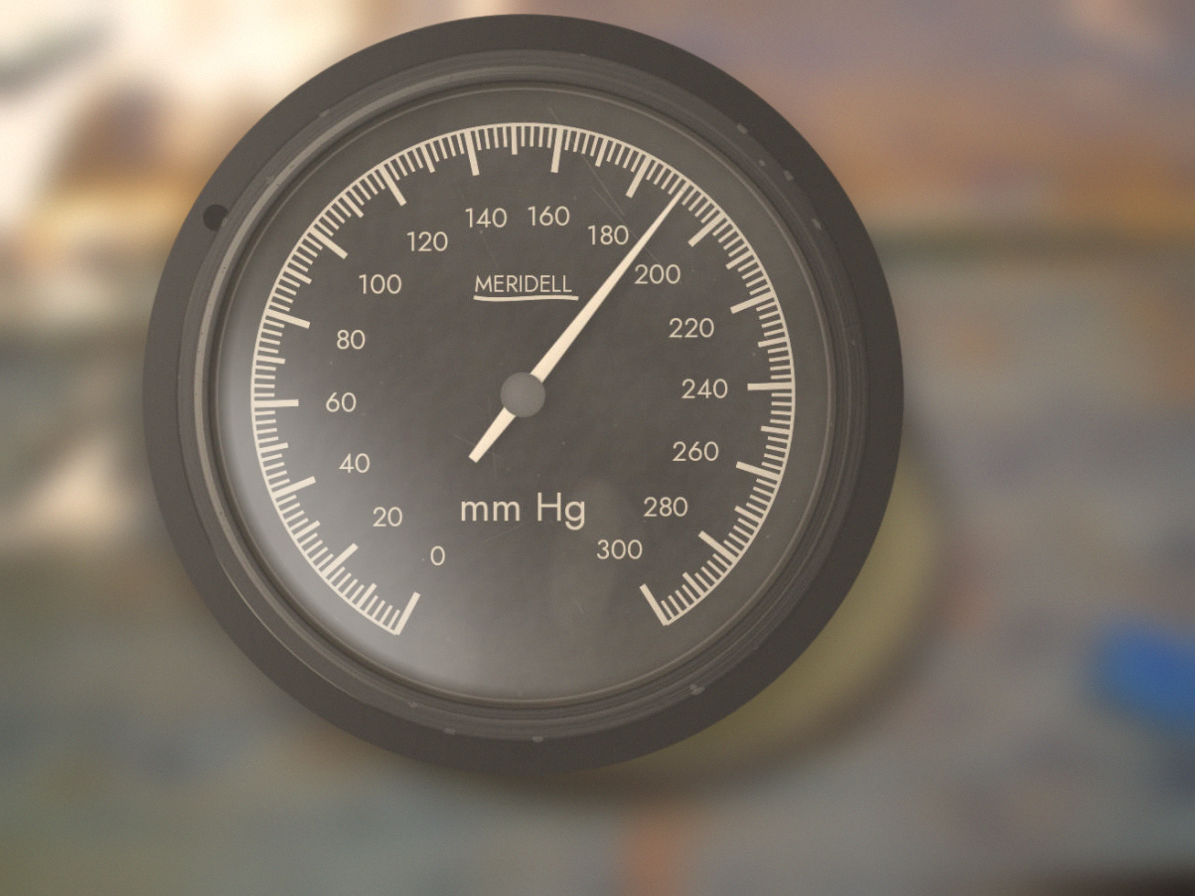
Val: 190 mmHg
